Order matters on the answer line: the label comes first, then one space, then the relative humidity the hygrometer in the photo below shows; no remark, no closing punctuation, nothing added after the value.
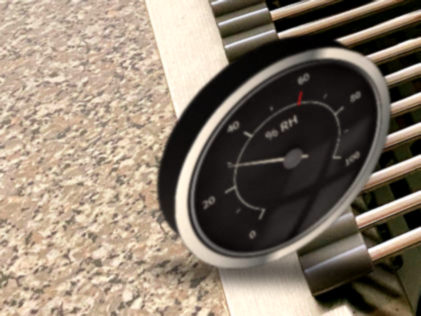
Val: 30 %
